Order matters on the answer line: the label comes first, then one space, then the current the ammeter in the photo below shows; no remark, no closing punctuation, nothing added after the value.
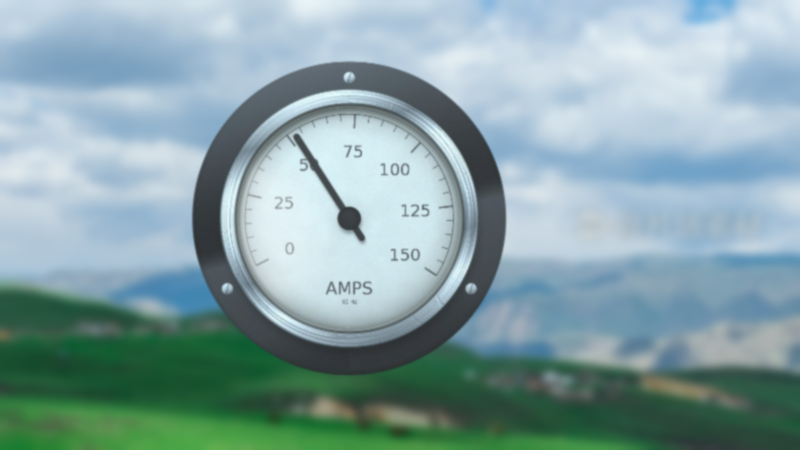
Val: 52.5 A
